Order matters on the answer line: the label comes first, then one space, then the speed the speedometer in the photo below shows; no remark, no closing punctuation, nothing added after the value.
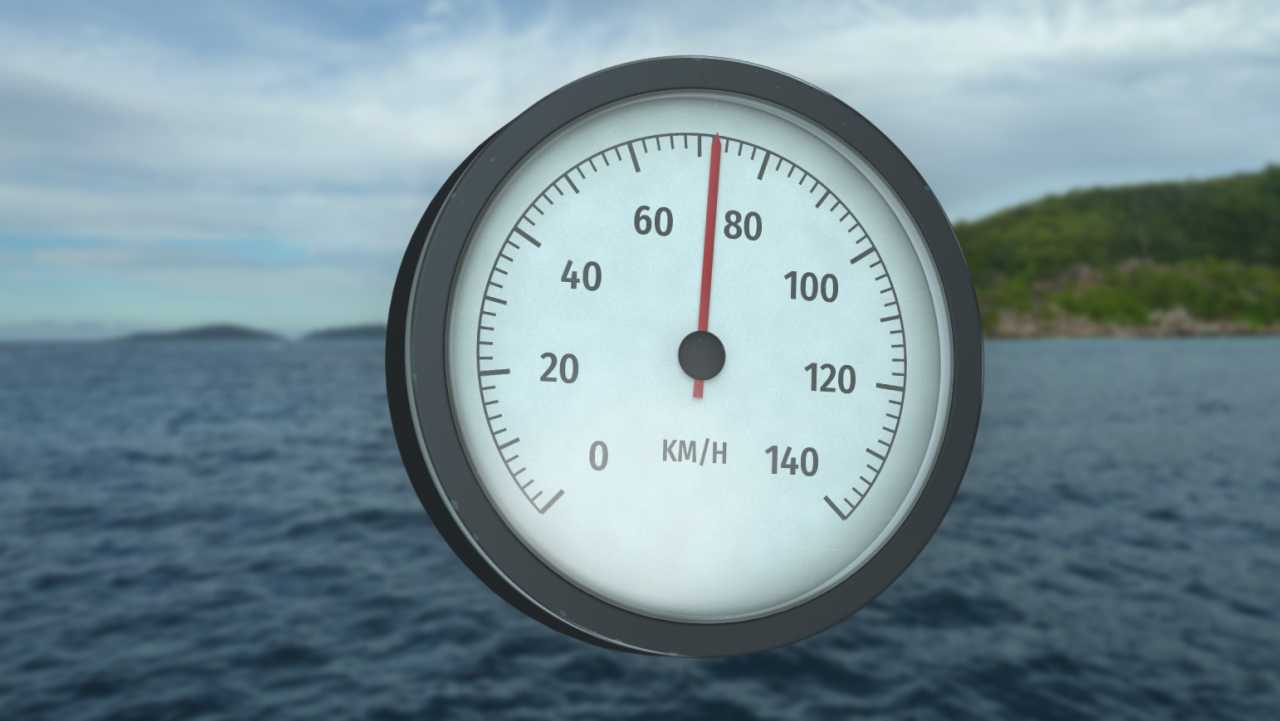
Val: 72 km/h
